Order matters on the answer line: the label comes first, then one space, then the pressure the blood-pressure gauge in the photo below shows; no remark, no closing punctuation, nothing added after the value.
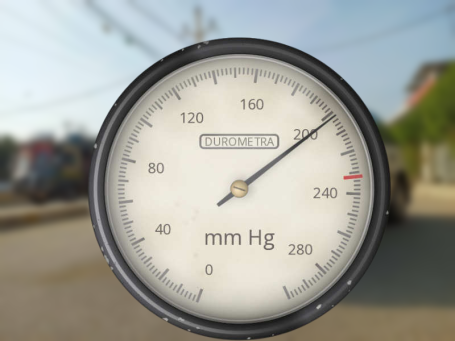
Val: 202 mmHg
